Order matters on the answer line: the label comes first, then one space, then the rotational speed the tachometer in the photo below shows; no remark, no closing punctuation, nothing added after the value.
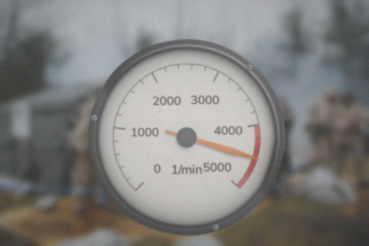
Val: 4500 rpm
